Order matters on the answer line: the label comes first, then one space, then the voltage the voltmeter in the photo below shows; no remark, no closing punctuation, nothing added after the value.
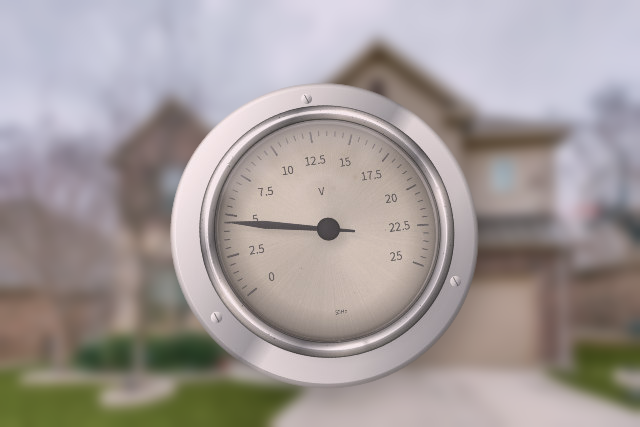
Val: 4.5 V
